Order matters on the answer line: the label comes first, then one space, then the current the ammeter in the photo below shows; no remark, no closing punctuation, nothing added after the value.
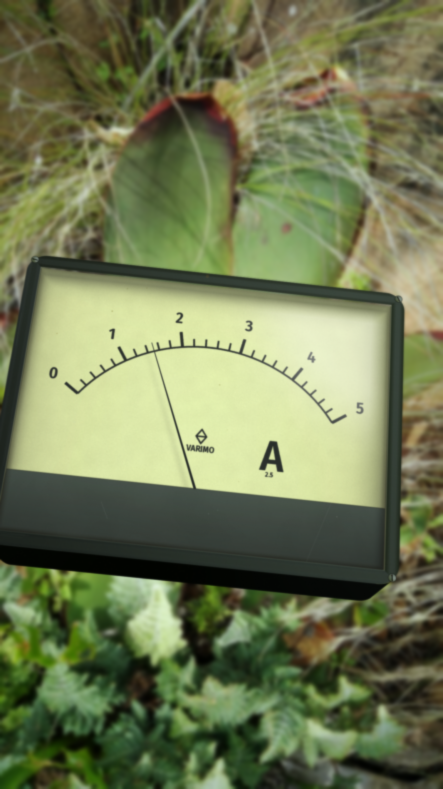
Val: 1.5 A
